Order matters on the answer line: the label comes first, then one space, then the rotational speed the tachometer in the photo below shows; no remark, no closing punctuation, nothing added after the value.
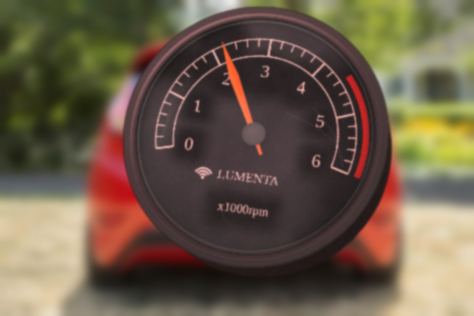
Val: 2200 rpm
